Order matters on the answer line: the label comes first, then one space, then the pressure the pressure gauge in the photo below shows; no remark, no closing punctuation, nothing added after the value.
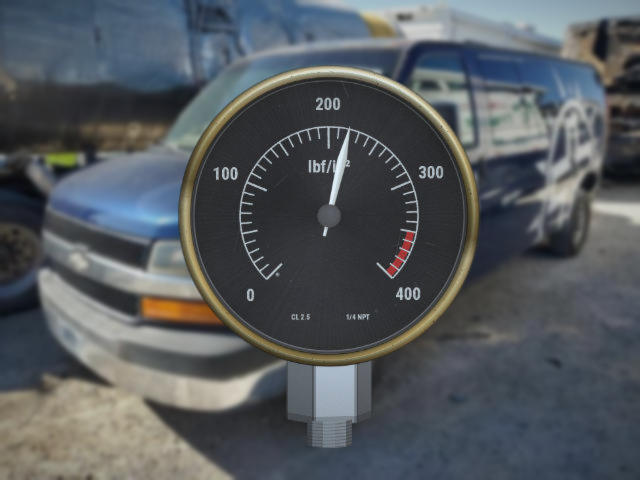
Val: 220 psi
